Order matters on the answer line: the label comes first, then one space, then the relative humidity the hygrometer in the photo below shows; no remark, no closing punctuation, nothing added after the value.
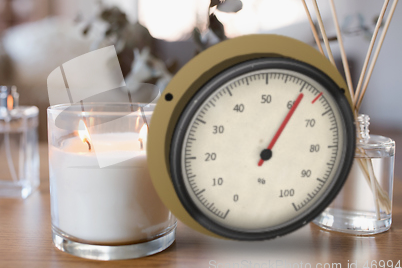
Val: 60 %
